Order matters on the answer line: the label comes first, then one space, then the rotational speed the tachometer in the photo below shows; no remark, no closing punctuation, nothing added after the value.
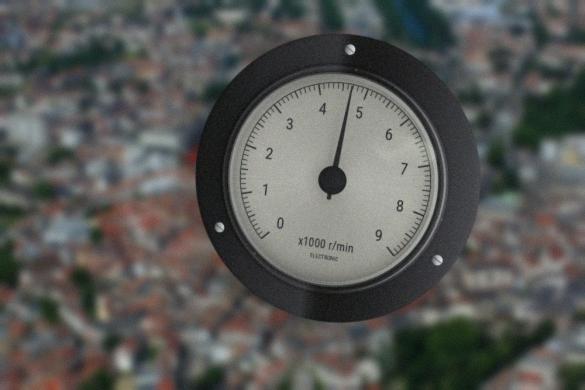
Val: 4700 rpm
